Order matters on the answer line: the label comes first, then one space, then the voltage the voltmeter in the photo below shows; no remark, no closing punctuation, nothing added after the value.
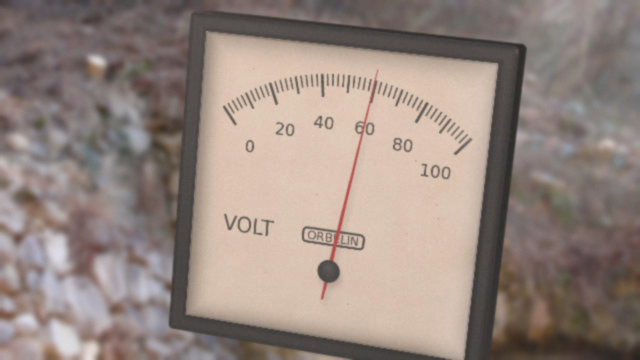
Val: 60 V
